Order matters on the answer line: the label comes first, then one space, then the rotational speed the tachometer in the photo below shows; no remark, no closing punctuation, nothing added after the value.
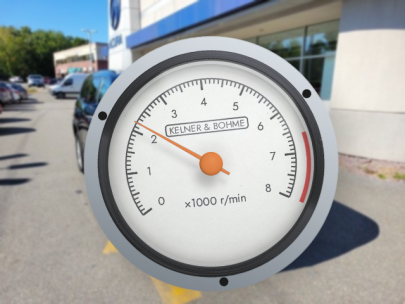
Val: 2200 rpm
